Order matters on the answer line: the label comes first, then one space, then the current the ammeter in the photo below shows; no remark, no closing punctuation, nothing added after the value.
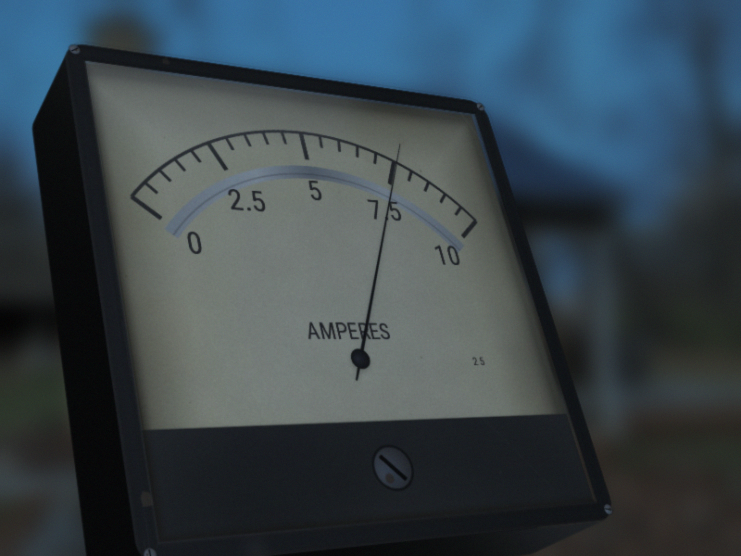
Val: 7.5 A
